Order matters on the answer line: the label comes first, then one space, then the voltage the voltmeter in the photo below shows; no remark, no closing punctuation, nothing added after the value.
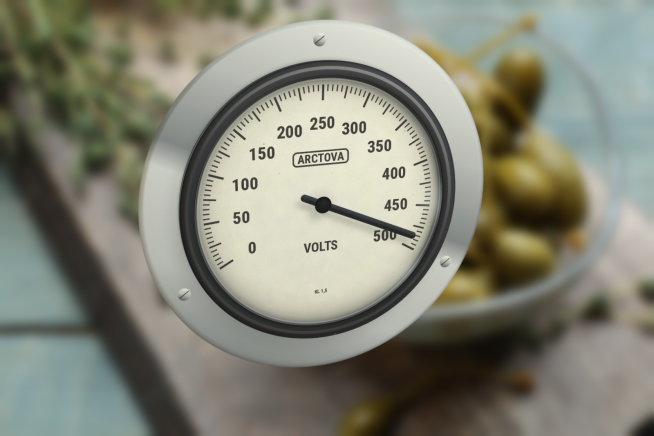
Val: 485 V
